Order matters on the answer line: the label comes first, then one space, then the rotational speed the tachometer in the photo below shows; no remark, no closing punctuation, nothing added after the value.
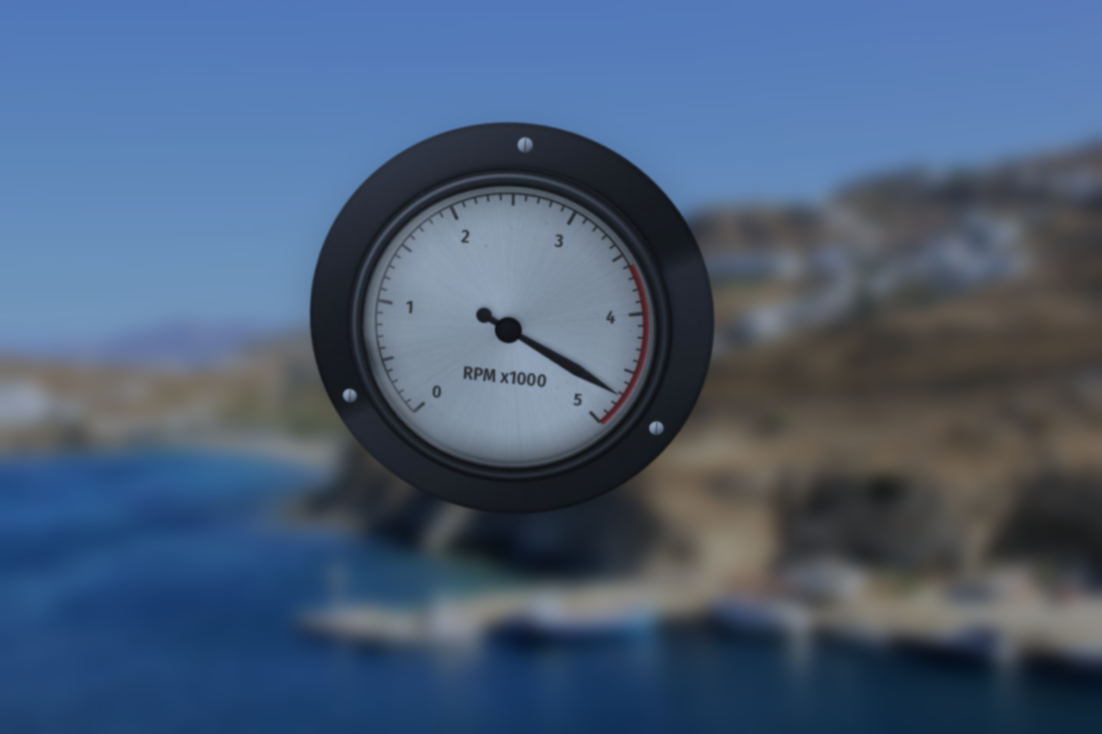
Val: 4700 rpm
